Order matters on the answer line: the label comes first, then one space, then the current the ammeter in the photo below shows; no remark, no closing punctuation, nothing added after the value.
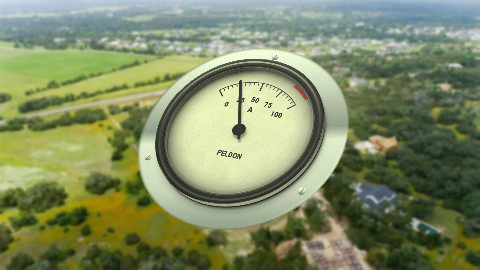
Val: 25 A
